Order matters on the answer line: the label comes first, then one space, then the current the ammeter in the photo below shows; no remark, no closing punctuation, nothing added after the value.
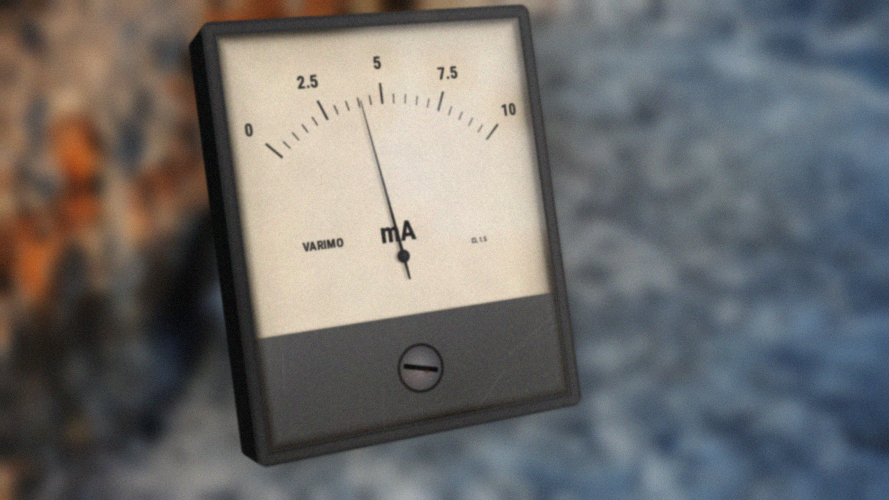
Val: 4 mA
